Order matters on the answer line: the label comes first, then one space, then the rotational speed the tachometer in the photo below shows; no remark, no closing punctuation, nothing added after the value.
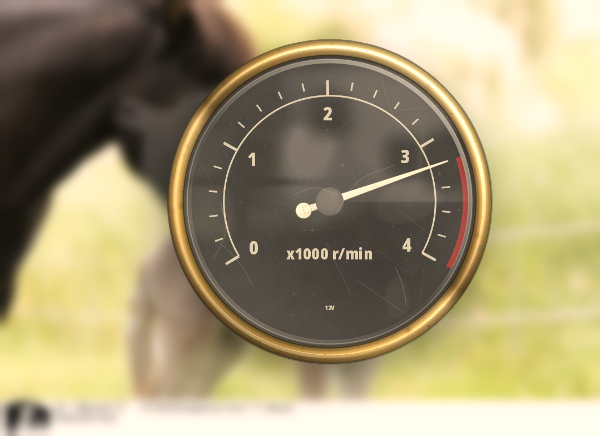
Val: 3200 rpm
